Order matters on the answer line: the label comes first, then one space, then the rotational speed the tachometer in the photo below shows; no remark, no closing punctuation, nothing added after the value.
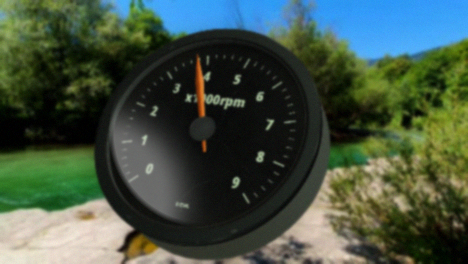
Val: 3800 rpm
